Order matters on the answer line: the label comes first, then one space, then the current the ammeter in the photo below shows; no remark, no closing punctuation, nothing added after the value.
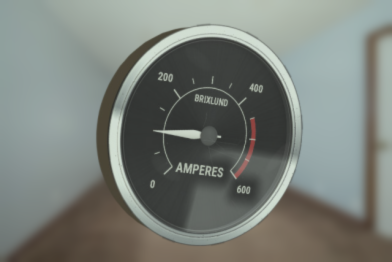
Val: 100 A
